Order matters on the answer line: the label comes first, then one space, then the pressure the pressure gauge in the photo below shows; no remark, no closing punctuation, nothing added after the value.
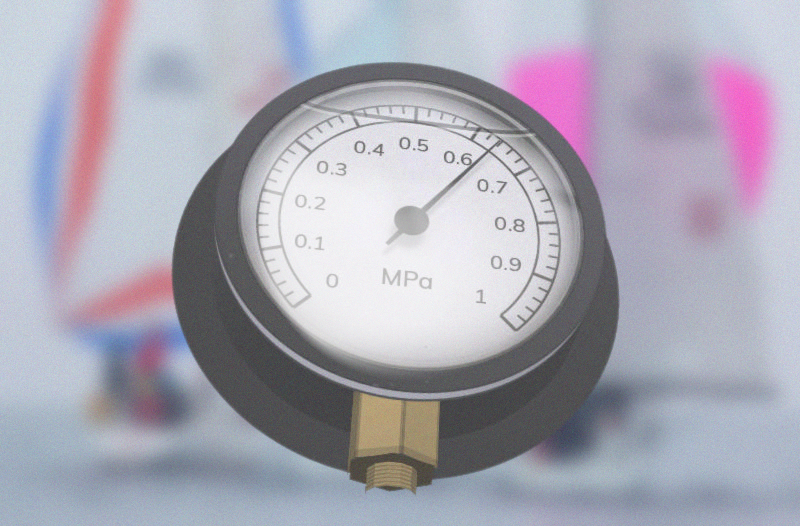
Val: 0.64 MPa
